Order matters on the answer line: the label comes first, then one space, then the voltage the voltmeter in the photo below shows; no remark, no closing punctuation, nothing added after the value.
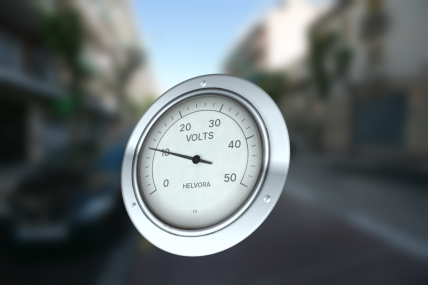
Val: 10 V
